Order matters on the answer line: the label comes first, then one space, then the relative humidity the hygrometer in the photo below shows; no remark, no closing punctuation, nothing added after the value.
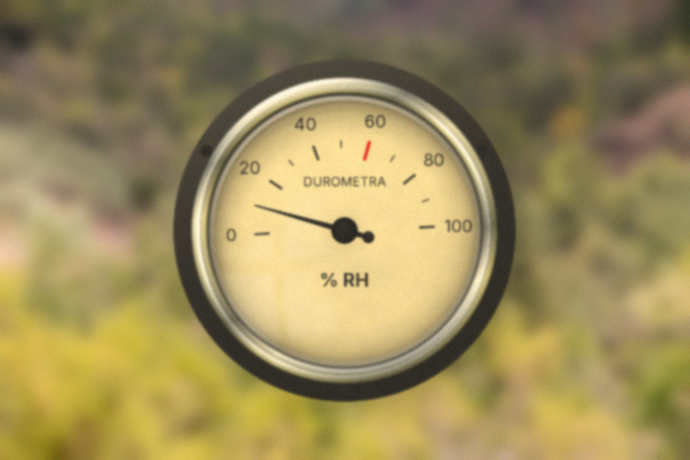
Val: 10 %
